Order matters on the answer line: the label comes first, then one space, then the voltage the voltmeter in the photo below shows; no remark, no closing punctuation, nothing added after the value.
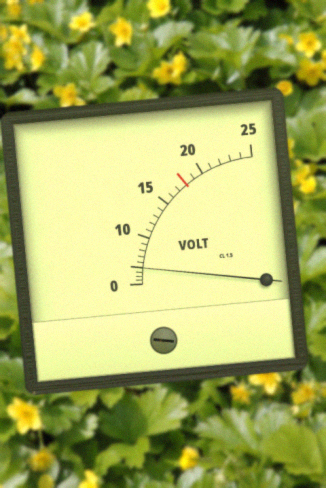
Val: 5 V
